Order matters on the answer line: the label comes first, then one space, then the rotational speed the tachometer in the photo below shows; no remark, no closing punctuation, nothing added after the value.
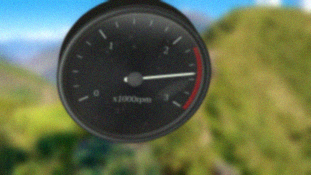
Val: 2500 rpm
